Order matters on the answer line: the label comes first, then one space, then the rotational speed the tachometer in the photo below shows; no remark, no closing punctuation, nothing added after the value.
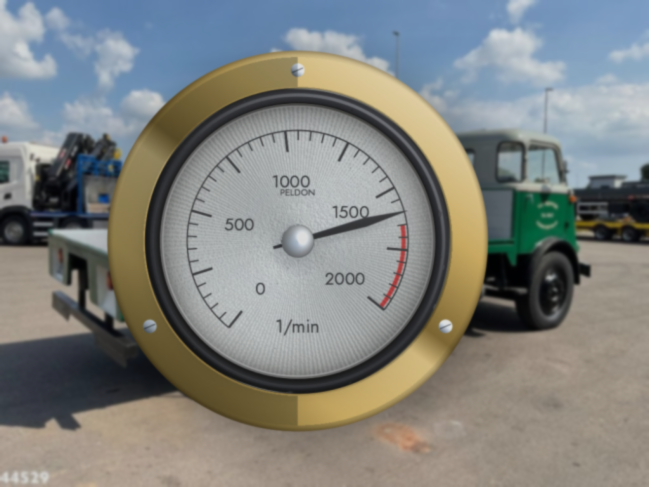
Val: 1600 rpm
